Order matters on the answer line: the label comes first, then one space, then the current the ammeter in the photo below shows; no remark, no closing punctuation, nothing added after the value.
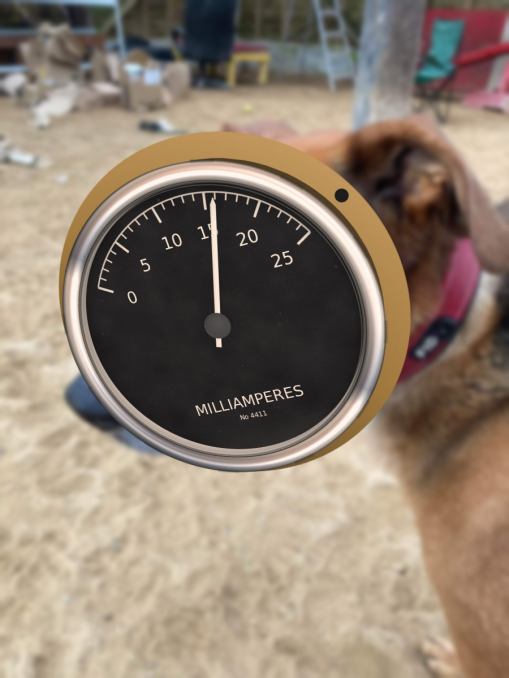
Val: 16 mA
